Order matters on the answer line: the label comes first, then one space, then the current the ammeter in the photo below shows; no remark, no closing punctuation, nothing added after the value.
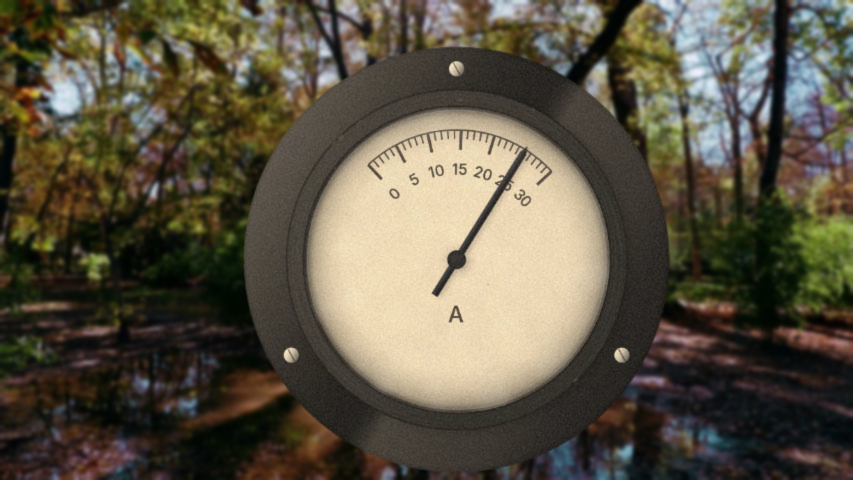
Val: 25 A
